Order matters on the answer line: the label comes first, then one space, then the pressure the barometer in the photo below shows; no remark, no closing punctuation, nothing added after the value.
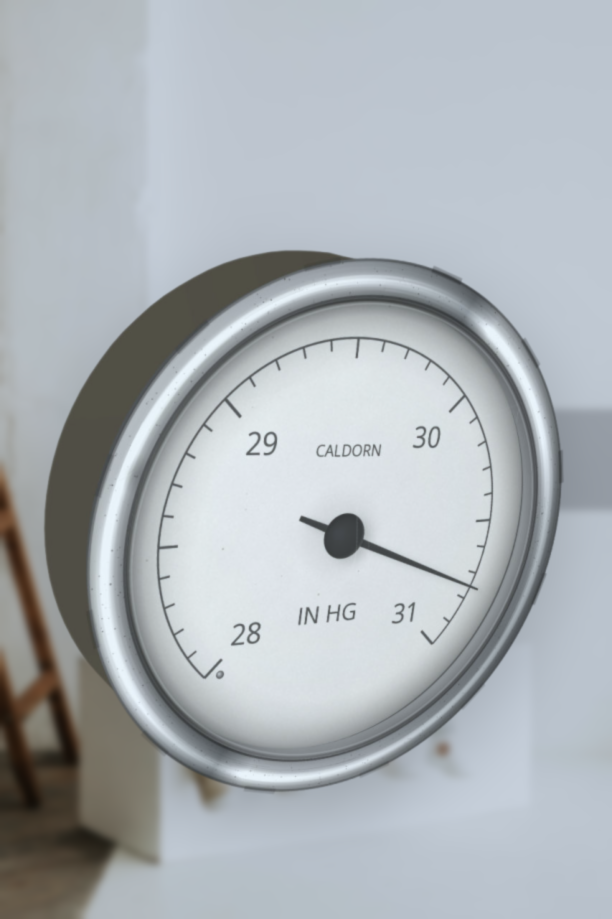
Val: 30.75 inHg
